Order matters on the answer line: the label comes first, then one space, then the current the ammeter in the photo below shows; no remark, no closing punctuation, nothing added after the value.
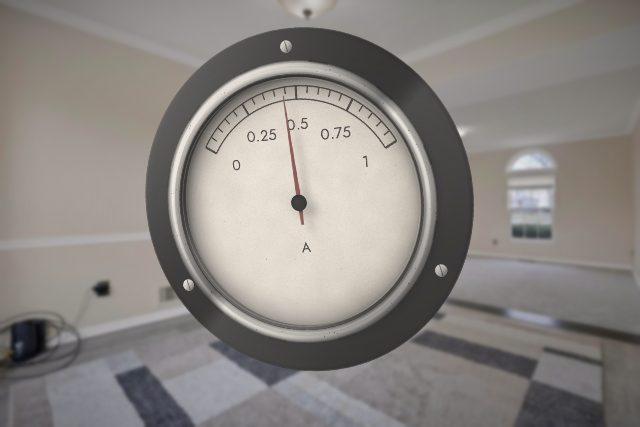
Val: 0.45 A
